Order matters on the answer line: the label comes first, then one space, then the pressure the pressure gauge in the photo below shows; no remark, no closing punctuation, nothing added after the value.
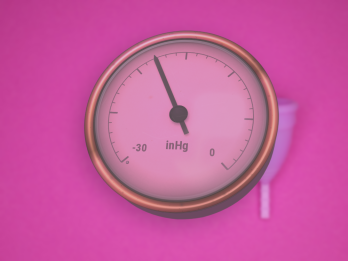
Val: -18 inHg
